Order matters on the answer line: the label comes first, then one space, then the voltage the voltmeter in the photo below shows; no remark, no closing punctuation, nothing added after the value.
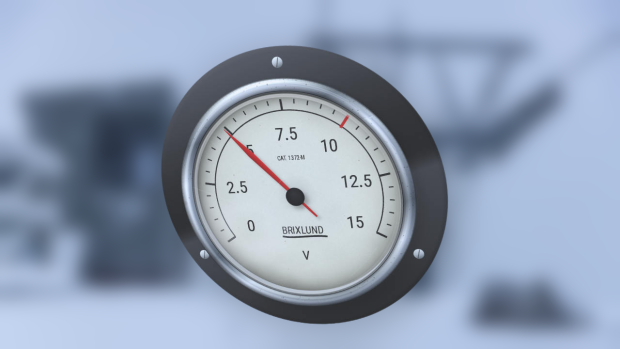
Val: 5 V
